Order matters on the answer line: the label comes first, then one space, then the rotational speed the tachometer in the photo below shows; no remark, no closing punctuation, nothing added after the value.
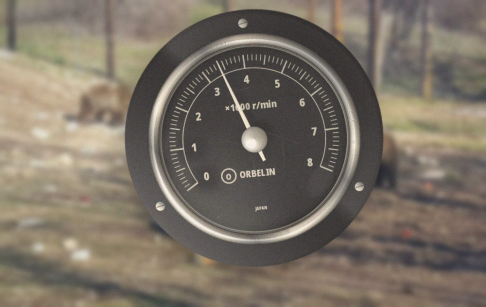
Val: 3400 rpm
